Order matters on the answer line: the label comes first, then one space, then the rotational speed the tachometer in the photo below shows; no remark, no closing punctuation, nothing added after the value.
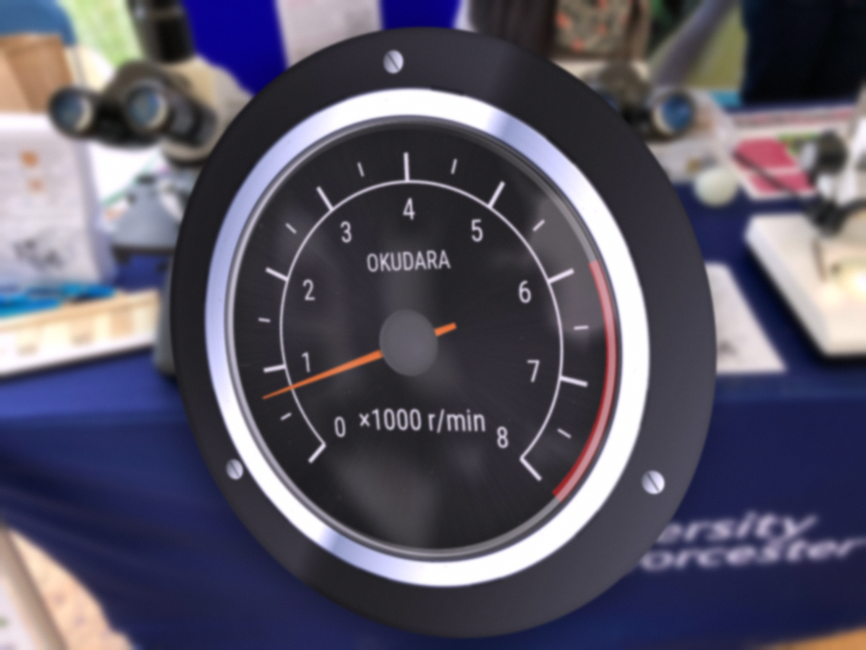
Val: 750 rpm
